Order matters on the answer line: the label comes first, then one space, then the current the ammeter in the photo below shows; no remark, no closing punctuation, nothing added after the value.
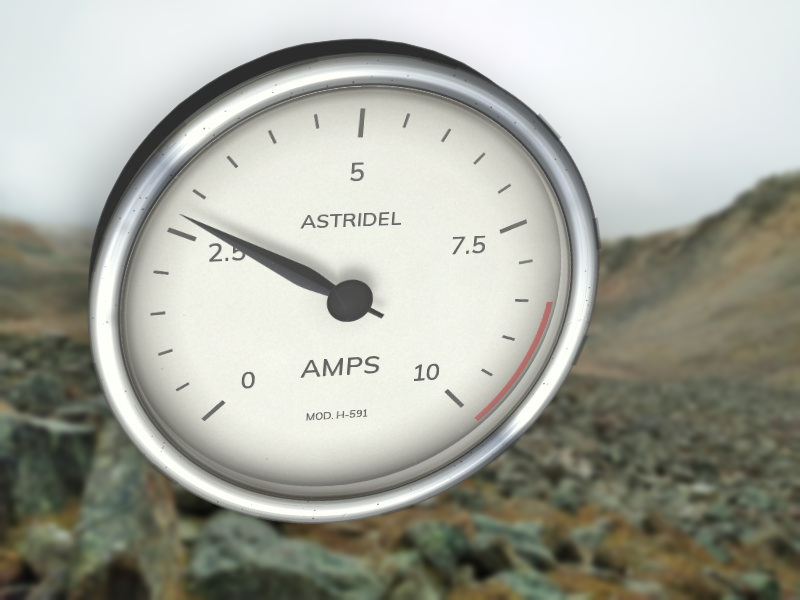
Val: 2.75 A
